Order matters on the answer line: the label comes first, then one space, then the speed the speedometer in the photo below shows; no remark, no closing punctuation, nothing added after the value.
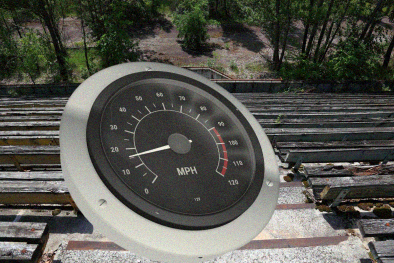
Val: 15 mph
